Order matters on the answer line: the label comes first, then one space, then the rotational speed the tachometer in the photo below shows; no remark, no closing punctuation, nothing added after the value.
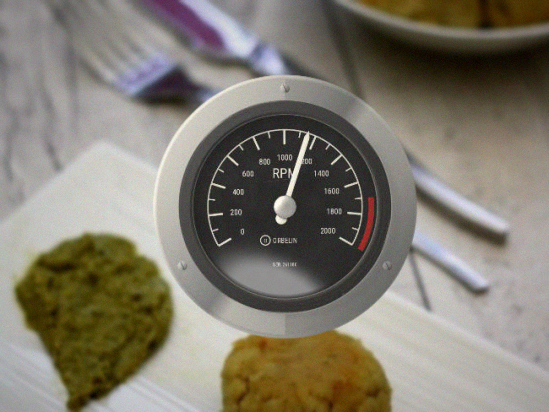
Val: 1150 rpm
